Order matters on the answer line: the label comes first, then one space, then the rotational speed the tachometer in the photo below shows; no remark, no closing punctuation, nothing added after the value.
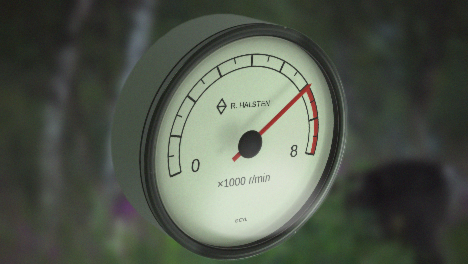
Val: 6000 rpm
